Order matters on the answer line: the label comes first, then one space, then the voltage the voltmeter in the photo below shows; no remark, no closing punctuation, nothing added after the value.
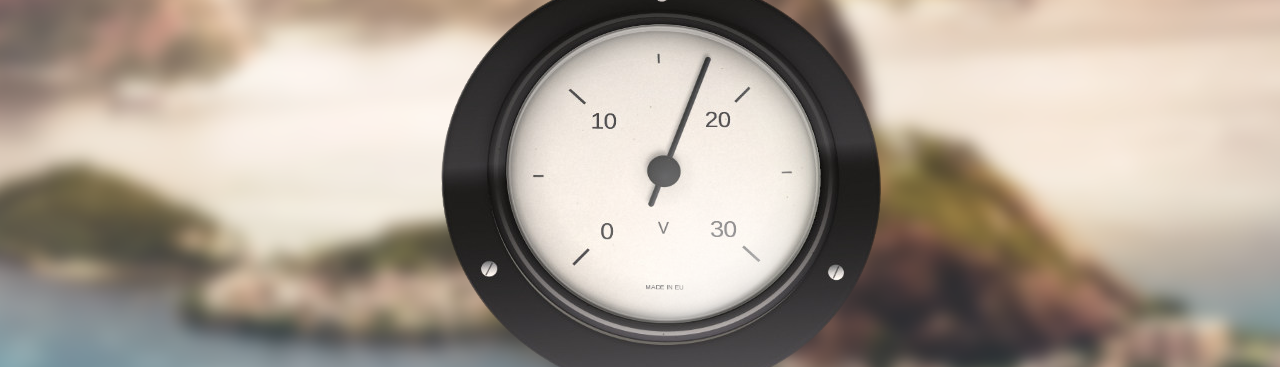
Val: 17.5 V
